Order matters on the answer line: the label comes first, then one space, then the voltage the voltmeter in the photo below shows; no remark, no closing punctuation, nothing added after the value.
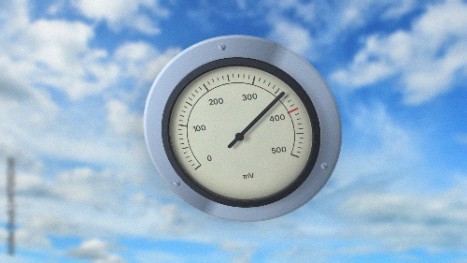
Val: 360 mV
